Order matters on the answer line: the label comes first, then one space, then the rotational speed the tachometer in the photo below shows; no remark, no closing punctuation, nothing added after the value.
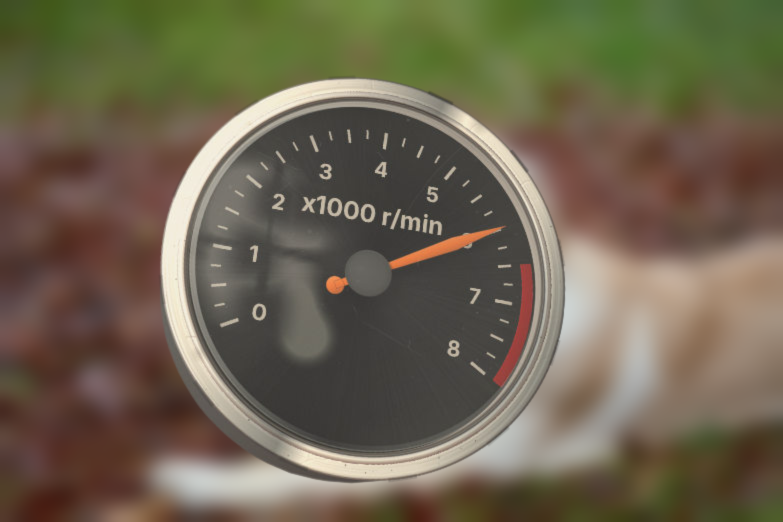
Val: 6000 rpm
